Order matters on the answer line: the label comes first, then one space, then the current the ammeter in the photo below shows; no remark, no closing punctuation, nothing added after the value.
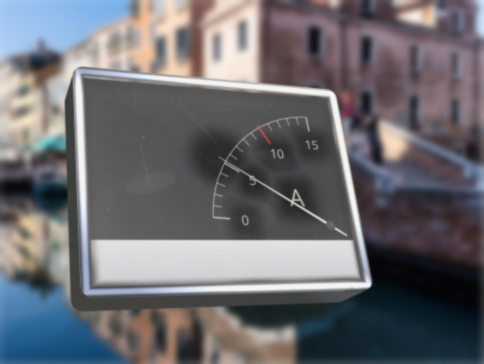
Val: 5 A
